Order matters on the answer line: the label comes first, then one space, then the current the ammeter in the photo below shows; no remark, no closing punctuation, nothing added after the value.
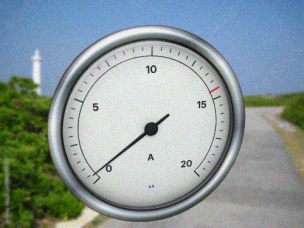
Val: 0.5 A
